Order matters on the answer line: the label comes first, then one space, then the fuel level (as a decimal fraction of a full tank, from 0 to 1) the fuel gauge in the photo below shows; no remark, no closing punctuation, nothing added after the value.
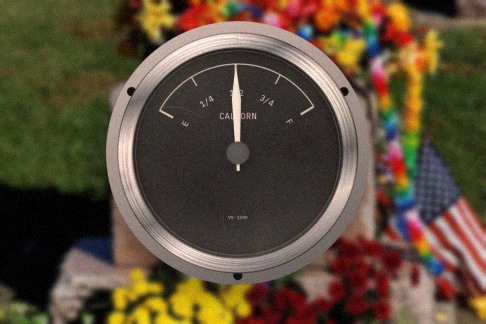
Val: 0.5
